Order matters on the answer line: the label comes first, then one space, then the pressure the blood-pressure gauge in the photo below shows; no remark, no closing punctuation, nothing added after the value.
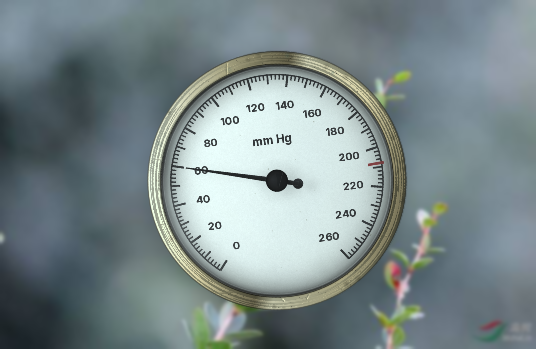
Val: 60 mmHg
